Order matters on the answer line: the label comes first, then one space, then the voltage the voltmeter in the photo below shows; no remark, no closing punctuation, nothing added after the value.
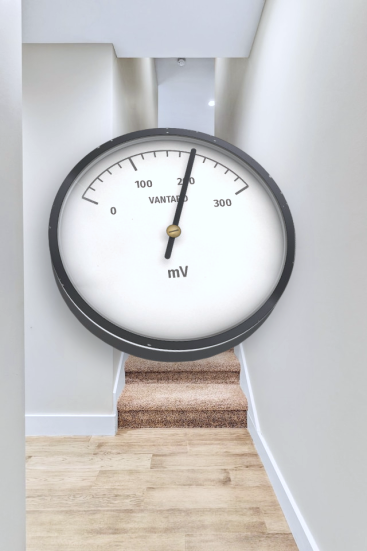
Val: 200 mV
